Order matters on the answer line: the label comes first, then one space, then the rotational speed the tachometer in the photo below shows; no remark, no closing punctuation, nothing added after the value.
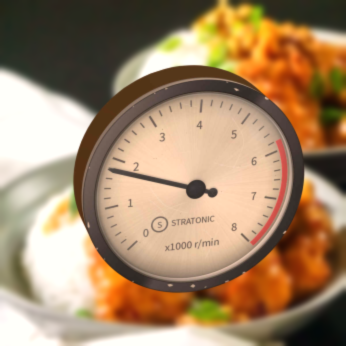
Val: 1800 rpm
